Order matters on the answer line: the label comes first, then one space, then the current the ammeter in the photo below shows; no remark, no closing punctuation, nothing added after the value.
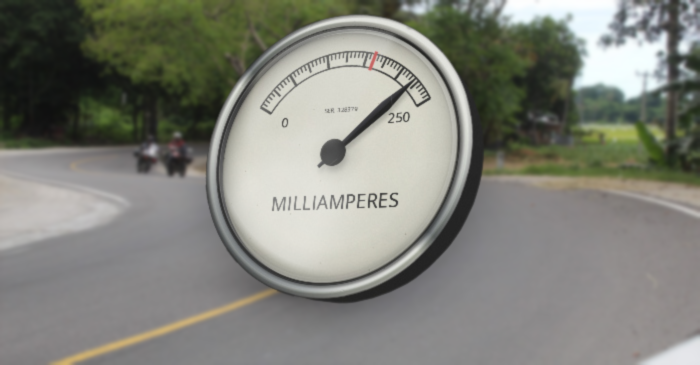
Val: 225 mA
